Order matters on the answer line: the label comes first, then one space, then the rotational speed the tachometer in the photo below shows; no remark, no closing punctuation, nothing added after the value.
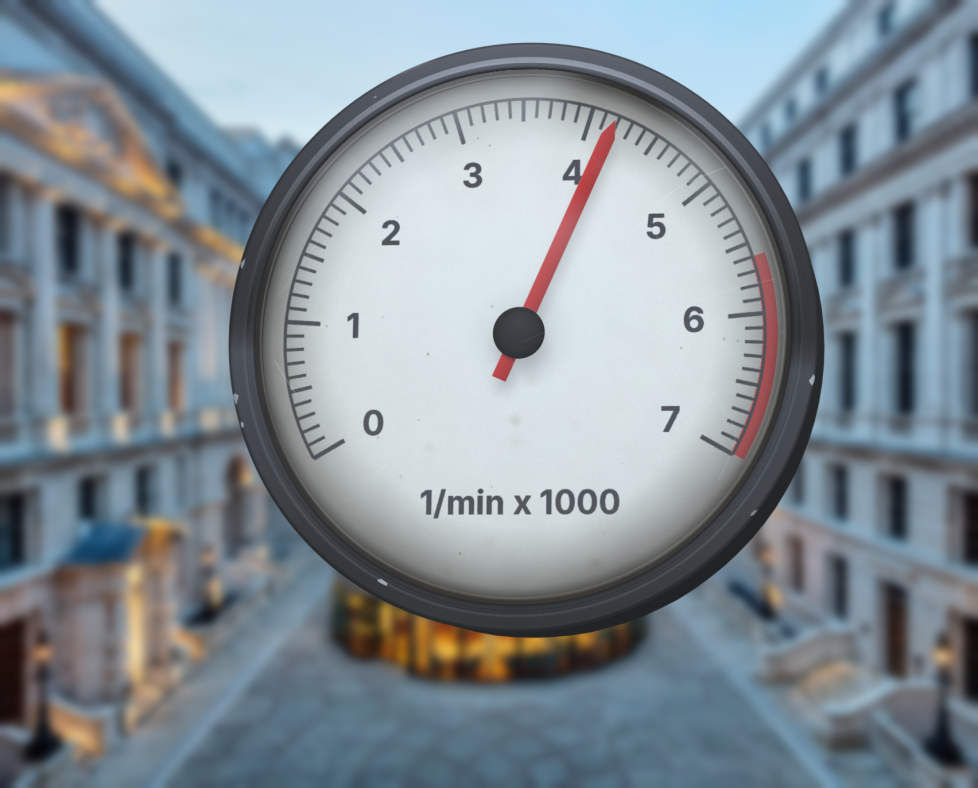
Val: 4200 rpm
